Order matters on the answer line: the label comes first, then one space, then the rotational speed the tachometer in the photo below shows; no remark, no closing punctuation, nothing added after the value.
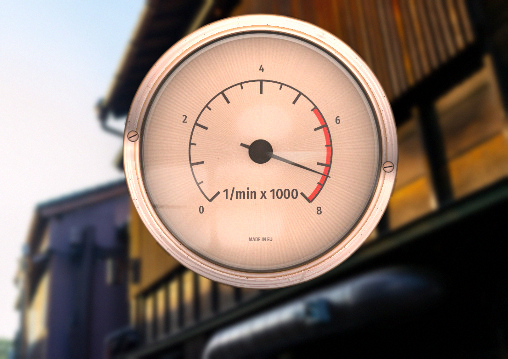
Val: 7250 rpm
